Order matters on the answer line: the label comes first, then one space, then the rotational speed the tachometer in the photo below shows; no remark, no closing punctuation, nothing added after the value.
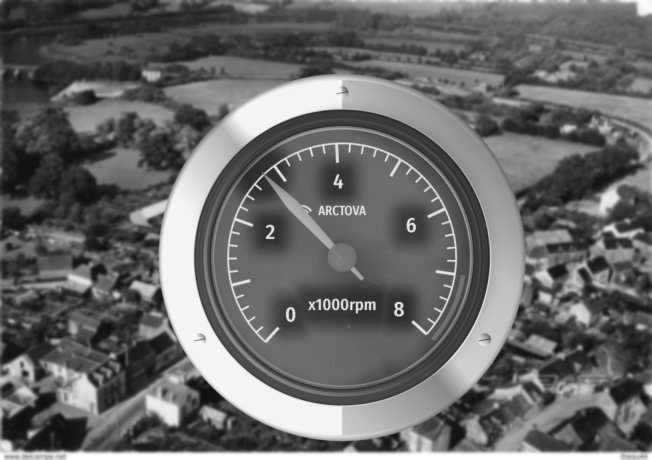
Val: 2800 rpm
